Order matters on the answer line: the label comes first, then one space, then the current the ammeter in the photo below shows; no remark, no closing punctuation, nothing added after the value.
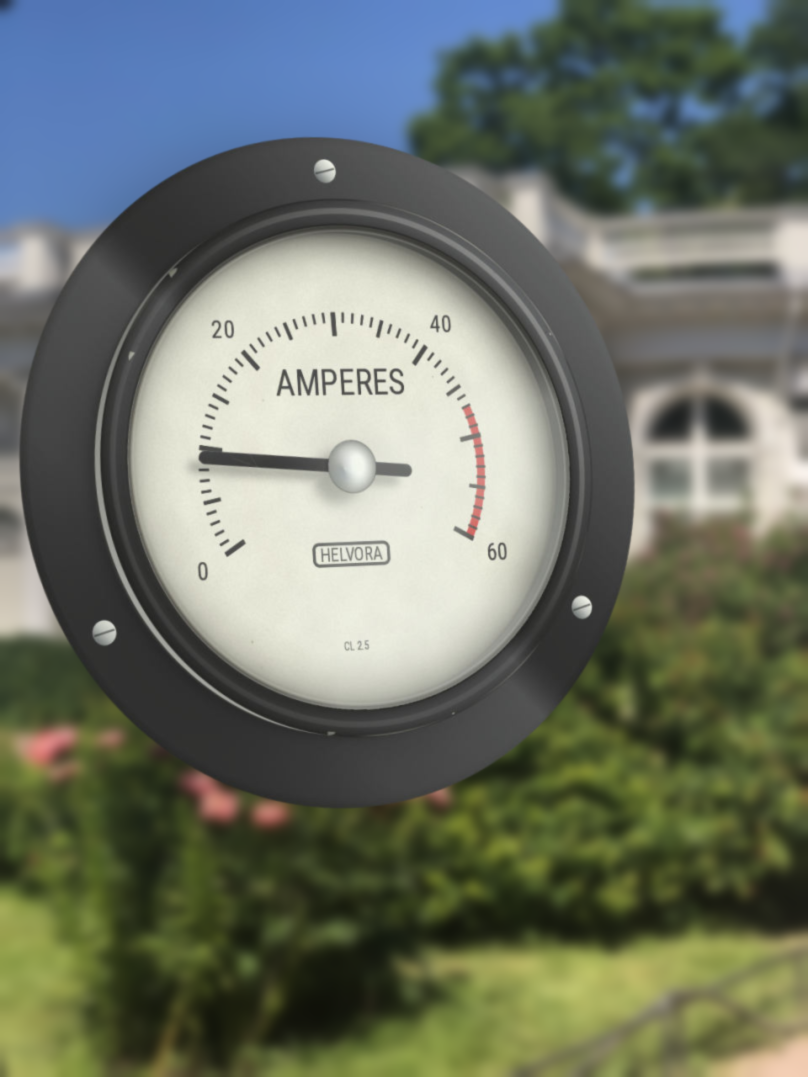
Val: 9 A
